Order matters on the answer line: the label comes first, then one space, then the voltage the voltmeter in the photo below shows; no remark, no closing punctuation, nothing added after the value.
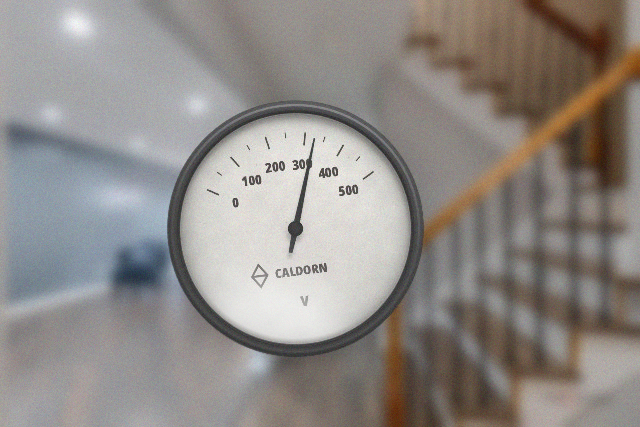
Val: 325 V
